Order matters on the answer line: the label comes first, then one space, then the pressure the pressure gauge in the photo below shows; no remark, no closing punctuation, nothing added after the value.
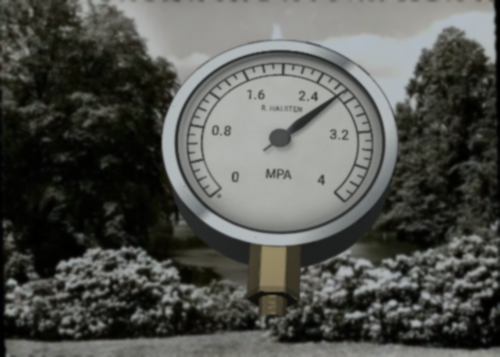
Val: 2.7 MPa
